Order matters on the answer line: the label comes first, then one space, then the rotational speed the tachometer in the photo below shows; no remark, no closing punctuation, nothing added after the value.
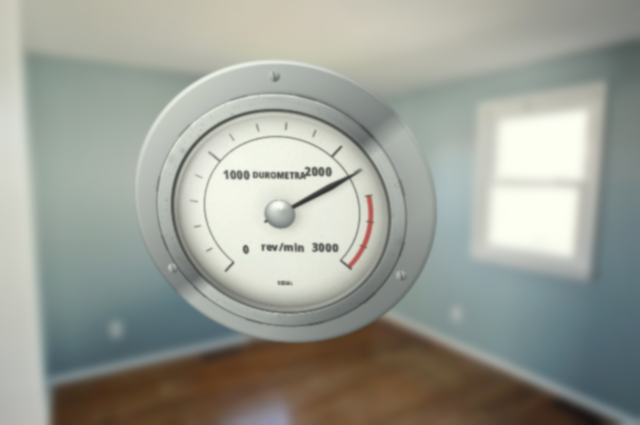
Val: 2200 rpm
